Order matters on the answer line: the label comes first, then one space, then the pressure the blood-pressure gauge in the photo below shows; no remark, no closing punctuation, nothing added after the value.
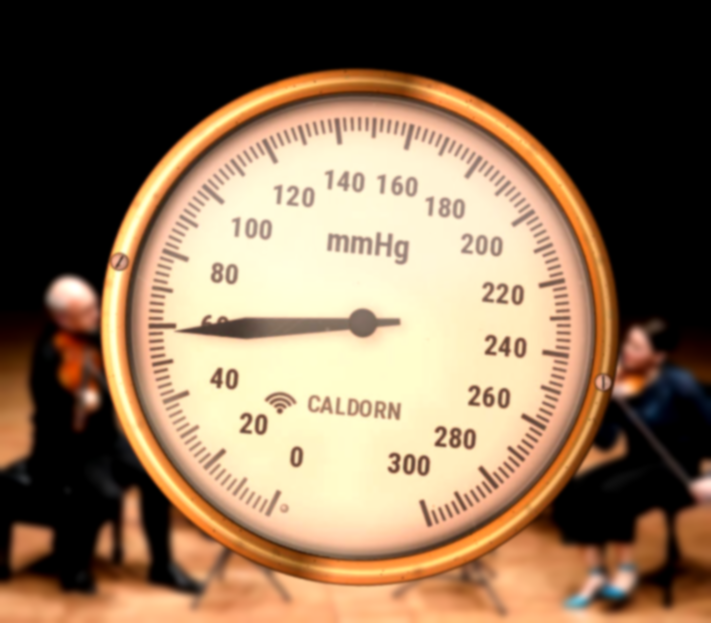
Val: 58 mmHg
